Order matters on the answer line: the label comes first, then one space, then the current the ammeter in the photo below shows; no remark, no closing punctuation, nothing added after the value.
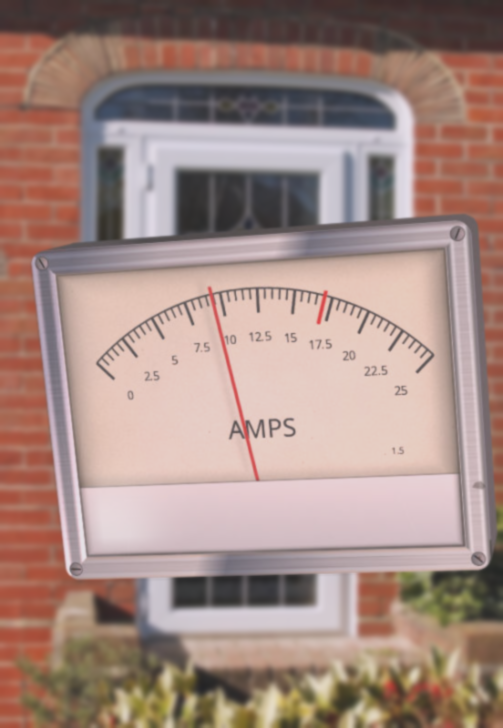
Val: 9.5 A
